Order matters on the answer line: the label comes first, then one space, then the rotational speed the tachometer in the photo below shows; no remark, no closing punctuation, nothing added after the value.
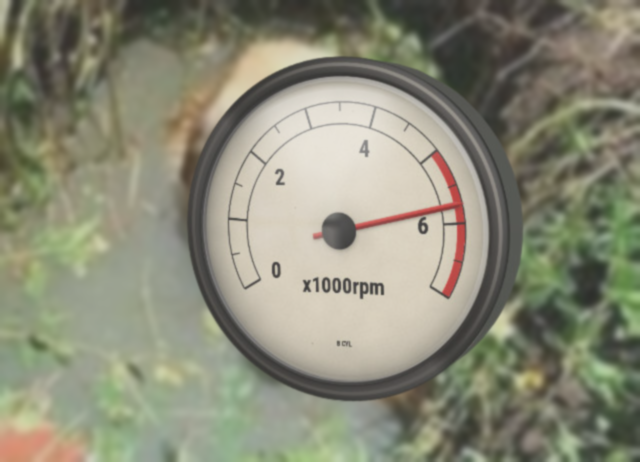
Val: 5750 rpm
